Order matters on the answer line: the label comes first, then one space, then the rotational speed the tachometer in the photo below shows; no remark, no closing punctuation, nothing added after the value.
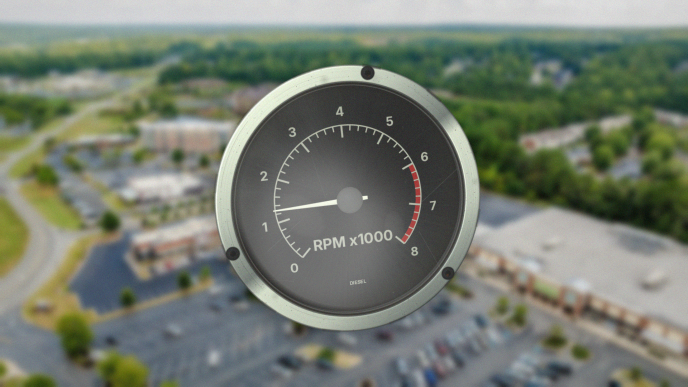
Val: 1300 rpm
